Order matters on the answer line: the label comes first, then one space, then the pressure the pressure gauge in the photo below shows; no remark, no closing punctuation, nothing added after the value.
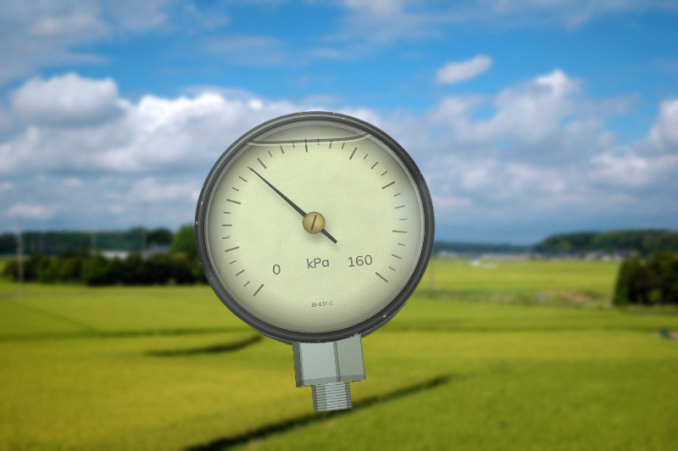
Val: 55 kPa
